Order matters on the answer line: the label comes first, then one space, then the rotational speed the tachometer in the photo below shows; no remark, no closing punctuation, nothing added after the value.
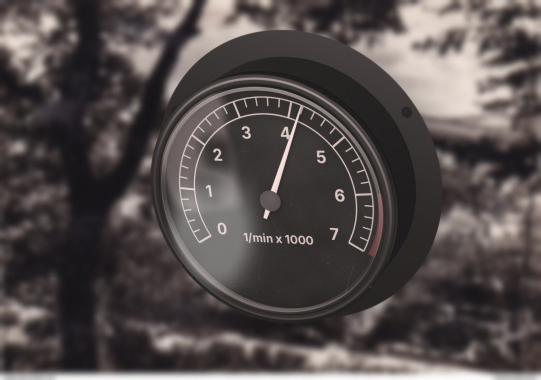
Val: 4200 rpm
